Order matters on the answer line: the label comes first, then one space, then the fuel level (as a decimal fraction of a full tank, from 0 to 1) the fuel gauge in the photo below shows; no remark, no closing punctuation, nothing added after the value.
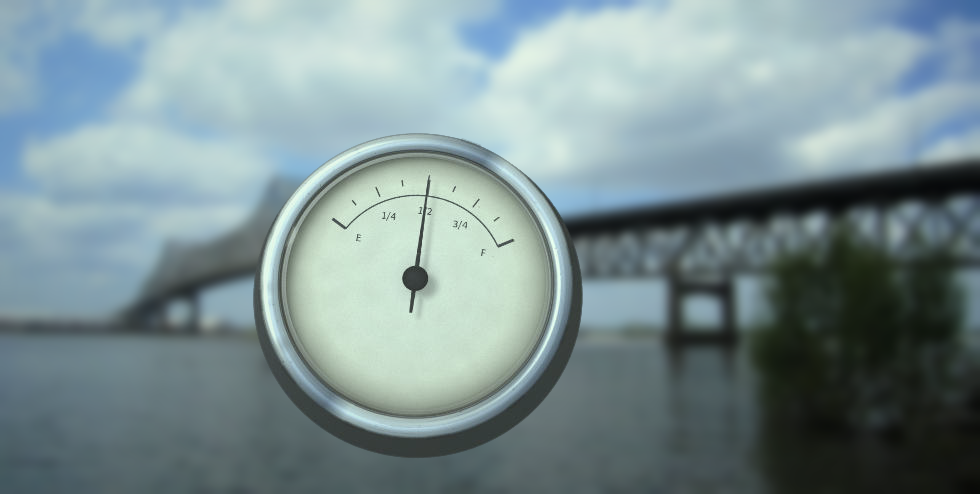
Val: 0.5
